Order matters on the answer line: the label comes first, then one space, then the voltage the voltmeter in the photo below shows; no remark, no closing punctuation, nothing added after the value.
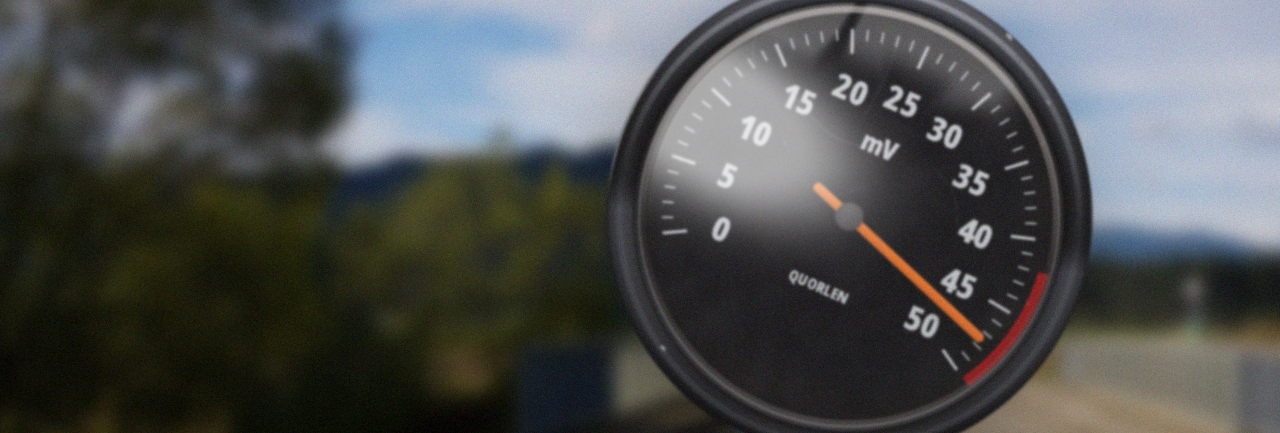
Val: 47.5 mV
